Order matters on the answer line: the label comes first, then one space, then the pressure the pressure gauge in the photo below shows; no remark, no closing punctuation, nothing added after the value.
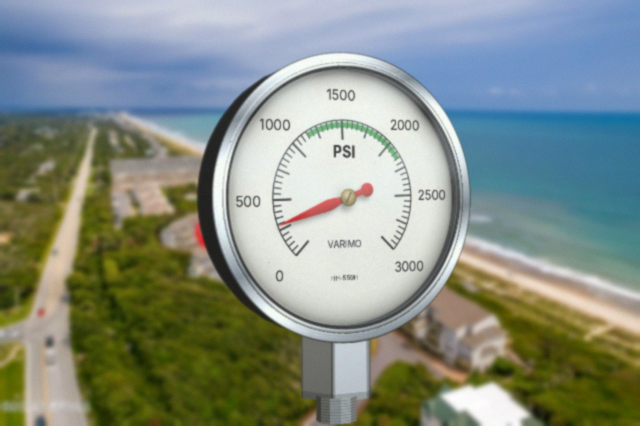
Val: 300 psi
